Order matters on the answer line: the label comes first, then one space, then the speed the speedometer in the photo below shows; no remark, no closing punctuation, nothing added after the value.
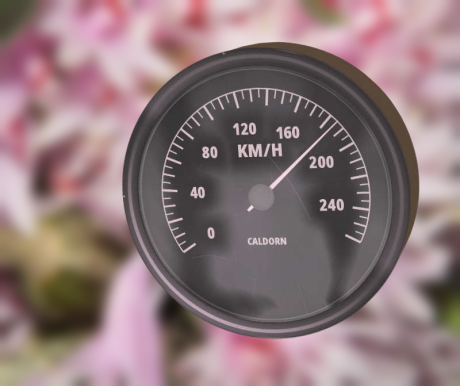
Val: 185 km/h
